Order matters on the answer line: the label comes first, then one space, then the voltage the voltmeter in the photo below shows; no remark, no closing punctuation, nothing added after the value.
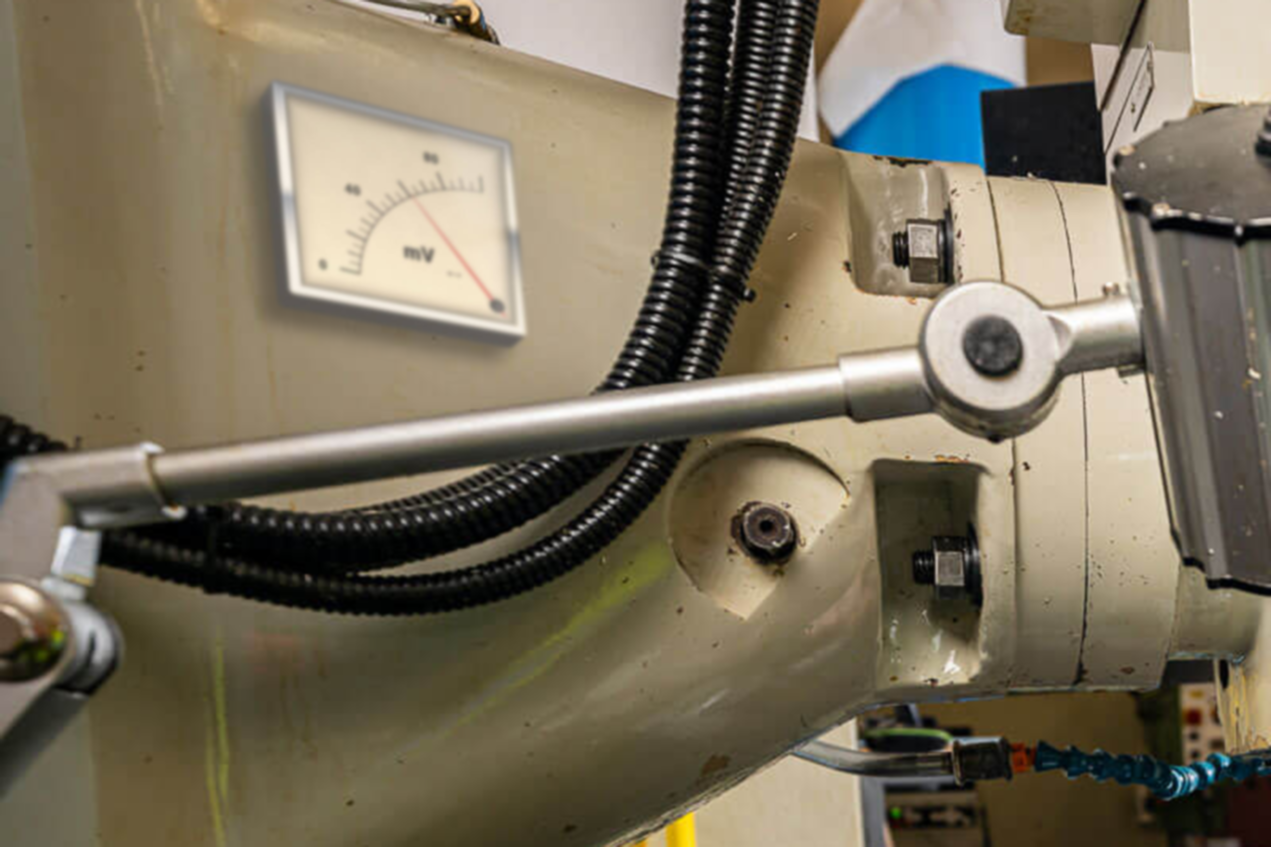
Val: 60 mV
